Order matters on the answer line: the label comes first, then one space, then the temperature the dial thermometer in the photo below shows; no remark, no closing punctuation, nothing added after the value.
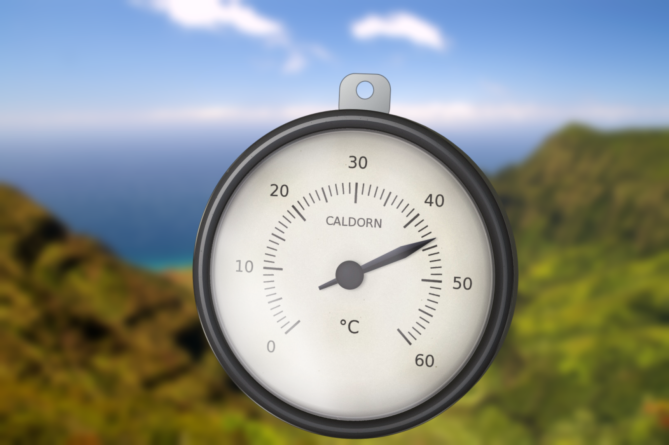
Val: 44 °C
